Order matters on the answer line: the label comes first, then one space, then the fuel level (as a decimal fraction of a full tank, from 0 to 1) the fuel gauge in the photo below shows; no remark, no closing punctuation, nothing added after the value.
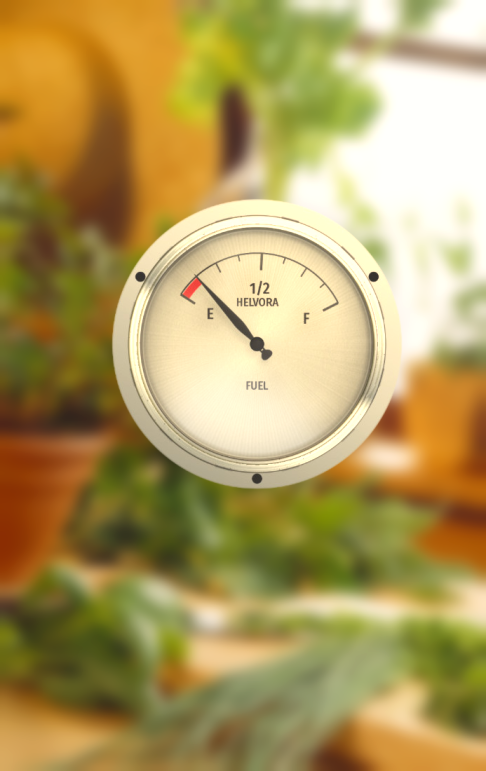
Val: 0.125
